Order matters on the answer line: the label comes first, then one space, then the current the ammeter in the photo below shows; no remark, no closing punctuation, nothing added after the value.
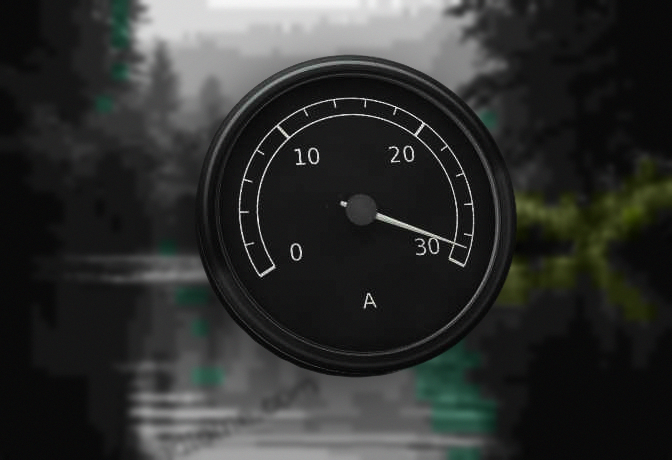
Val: 29 A
